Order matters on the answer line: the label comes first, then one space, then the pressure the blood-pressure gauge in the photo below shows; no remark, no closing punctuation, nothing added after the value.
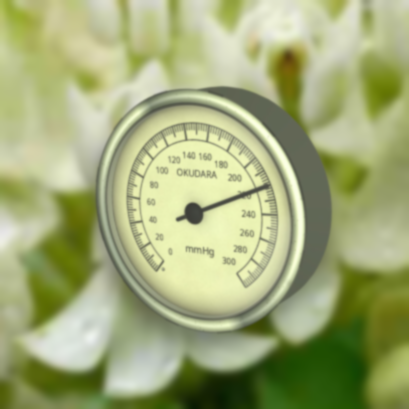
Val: 220 mmHg
